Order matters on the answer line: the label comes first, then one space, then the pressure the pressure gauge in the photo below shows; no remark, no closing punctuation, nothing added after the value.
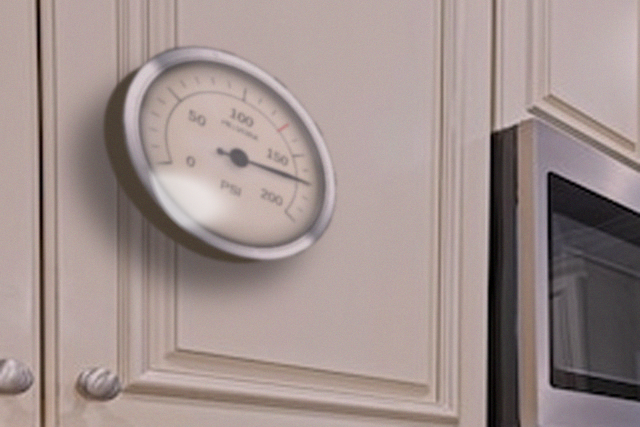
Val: 170 psi
